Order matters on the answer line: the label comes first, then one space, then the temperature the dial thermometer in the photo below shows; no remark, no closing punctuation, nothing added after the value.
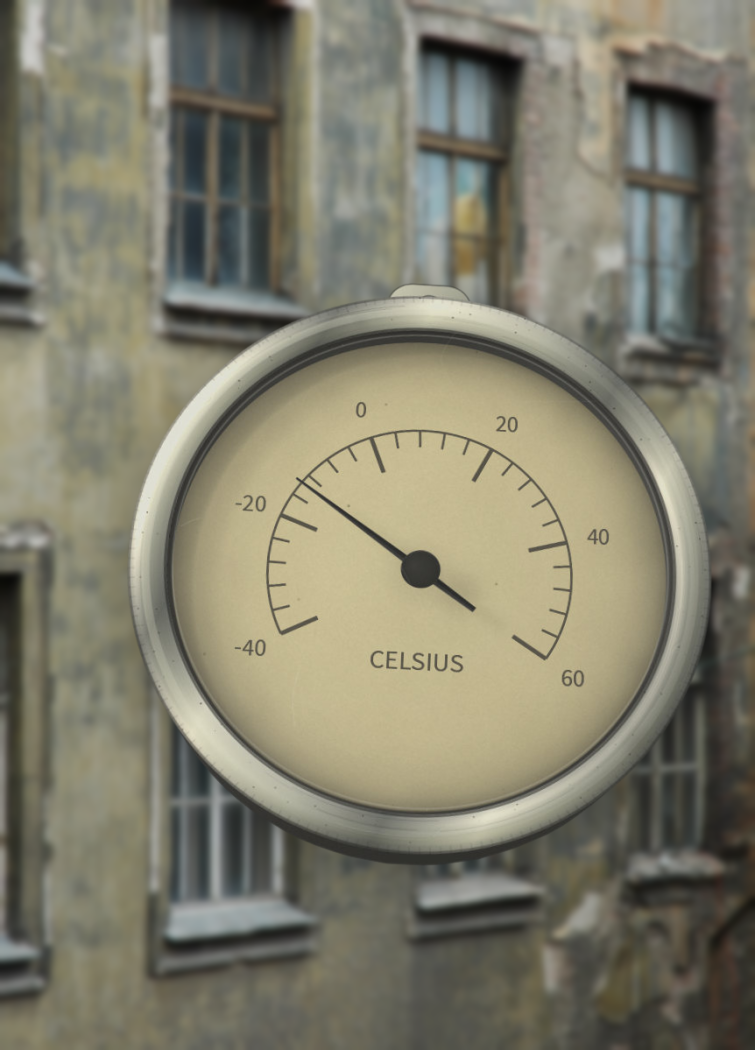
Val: -14 °C
